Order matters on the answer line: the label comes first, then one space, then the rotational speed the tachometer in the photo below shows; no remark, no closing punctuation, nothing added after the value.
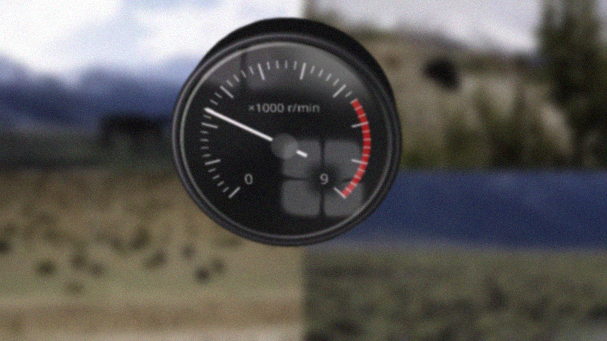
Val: 2400 rpm
